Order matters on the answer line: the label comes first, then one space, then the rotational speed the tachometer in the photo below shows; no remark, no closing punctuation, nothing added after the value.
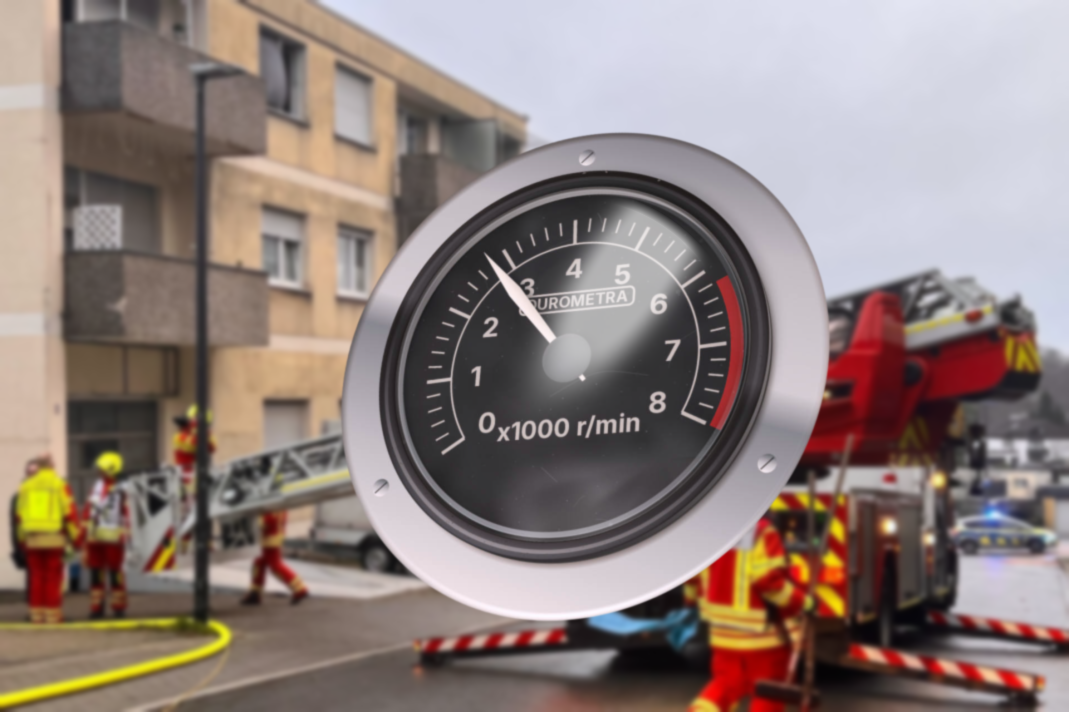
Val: 2800 rpm
